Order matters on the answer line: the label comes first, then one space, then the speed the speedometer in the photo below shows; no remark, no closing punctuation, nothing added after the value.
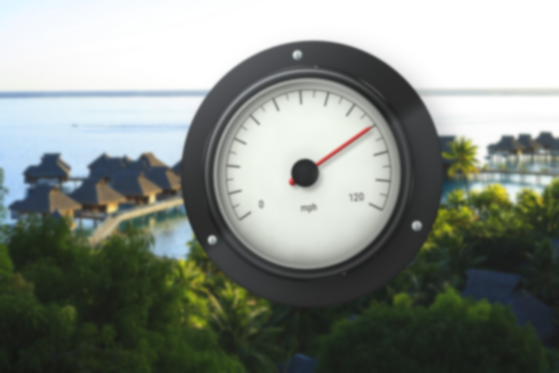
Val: 90 mph
